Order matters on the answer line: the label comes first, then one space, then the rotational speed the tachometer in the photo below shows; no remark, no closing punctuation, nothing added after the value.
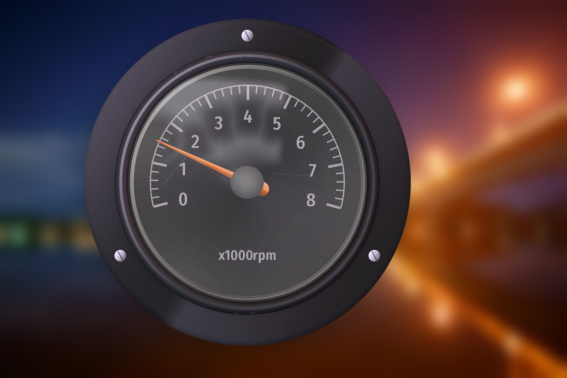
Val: 1500 rpm
